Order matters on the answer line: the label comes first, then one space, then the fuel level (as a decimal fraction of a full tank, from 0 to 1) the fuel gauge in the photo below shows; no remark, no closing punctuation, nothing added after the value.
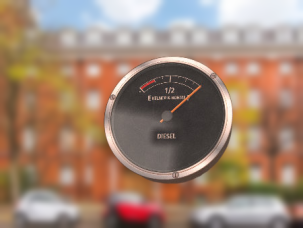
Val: 1
